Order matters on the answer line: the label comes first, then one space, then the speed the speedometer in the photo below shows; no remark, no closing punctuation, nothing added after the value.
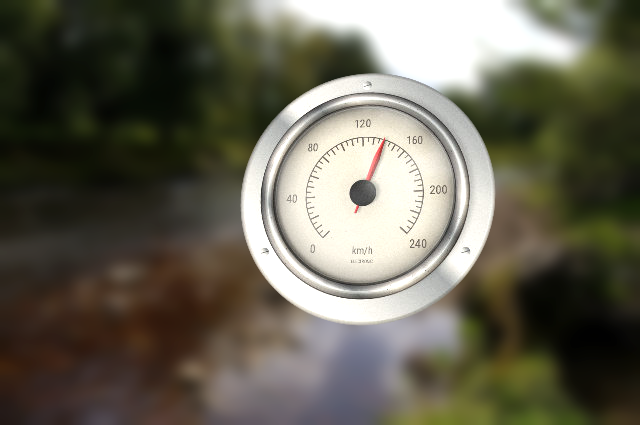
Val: 140 km/h
